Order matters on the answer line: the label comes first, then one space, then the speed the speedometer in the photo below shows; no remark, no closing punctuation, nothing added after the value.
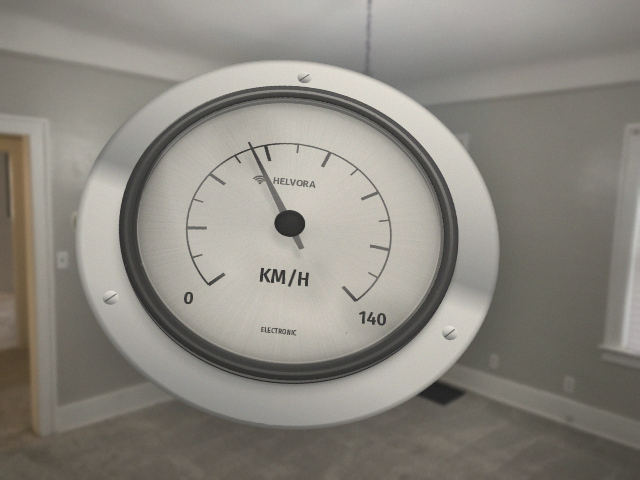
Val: 55 km/h
